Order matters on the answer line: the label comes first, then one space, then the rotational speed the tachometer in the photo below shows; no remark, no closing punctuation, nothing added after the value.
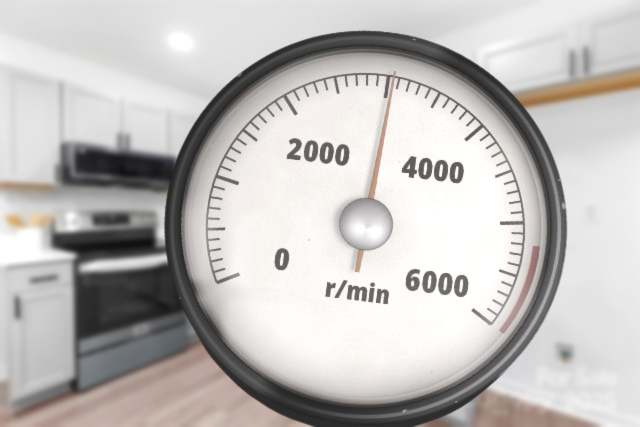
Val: 3050 rpm
